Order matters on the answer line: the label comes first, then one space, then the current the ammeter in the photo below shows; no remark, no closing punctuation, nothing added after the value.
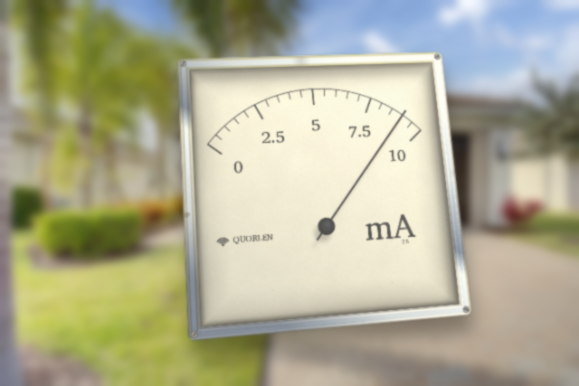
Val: 9 mA
